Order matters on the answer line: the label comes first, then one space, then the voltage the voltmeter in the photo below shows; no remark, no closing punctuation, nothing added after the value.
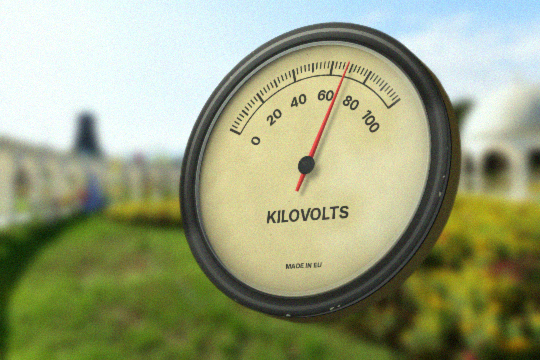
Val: 70 kV
